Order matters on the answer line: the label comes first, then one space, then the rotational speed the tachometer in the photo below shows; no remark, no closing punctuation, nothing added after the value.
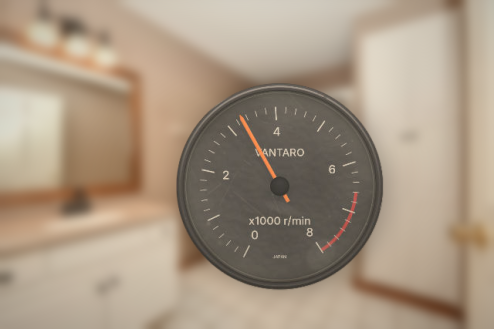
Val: 3300 rpm
